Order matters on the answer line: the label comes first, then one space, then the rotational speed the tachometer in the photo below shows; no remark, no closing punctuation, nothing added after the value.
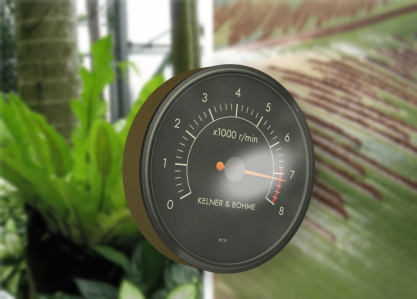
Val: 7200 rpm
